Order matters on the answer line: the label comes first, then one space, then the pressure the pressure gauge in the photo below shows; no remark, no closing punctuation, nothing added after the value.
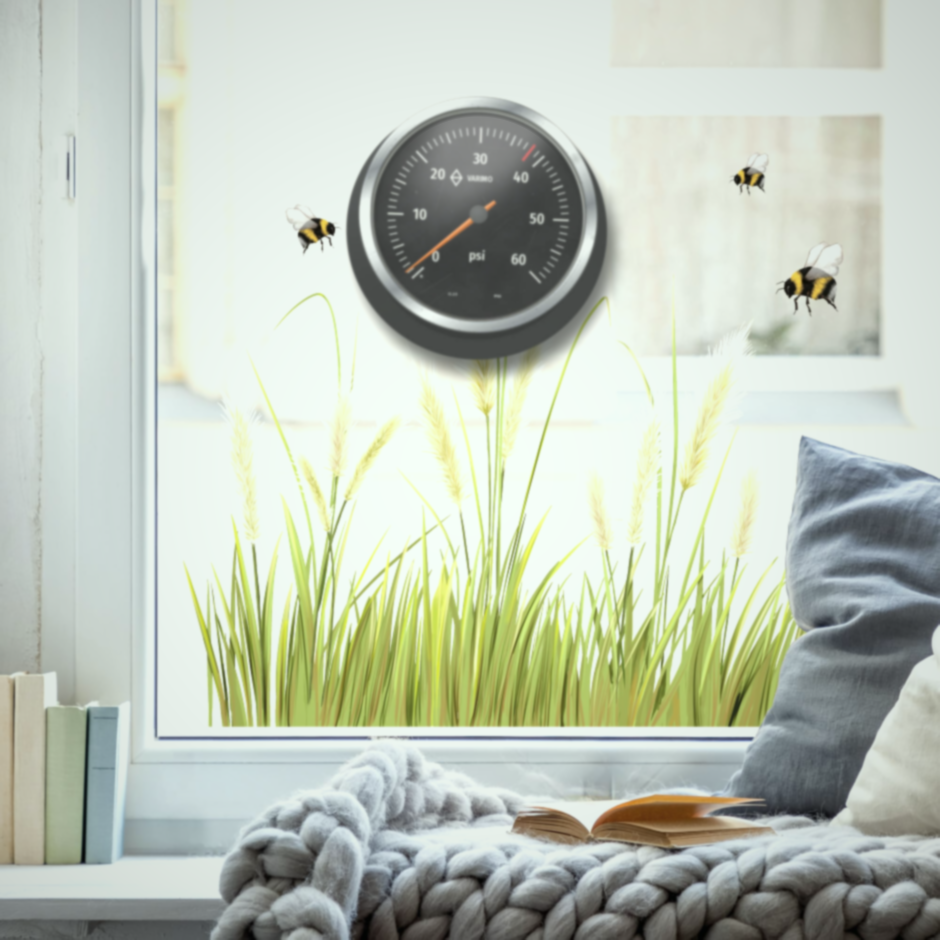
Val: 1 psi
